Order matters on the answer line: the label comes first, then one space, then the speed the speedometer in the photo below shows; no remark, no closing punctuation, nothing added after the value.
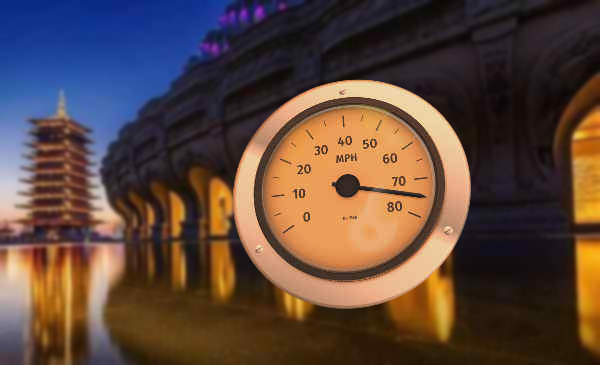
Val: 75 mph
